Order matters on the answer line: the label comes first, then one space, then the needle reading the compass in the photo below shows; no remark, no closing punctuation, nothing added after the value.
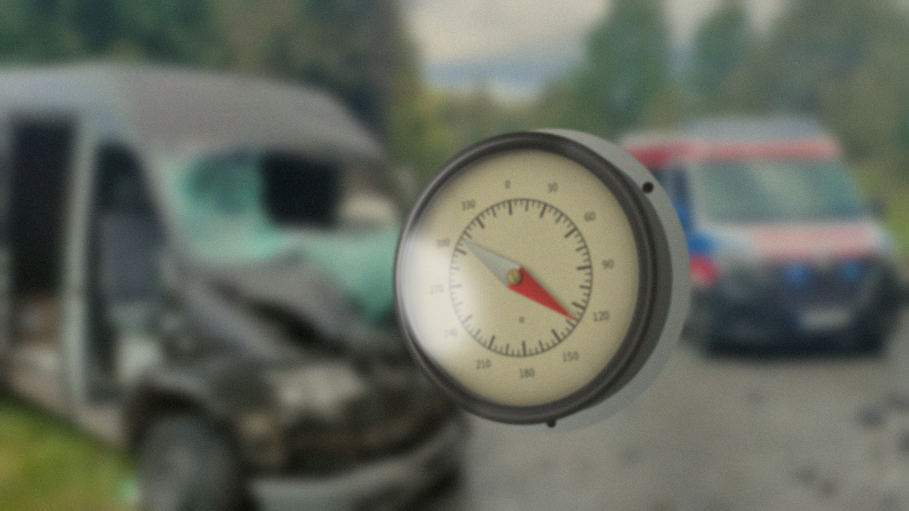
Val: 130 °
